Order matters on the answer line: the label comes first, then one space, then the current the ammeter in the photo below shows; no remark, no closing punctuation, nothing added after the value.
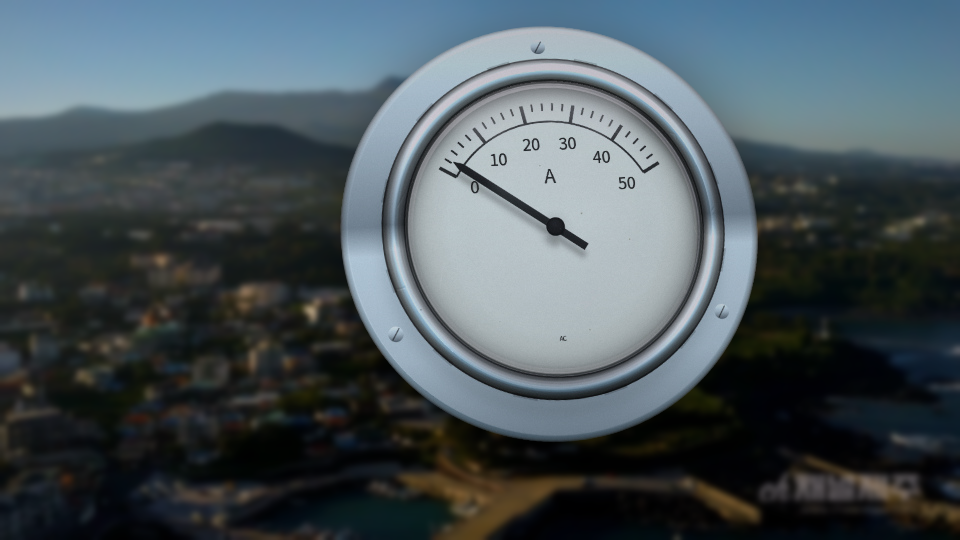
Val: 2 A
